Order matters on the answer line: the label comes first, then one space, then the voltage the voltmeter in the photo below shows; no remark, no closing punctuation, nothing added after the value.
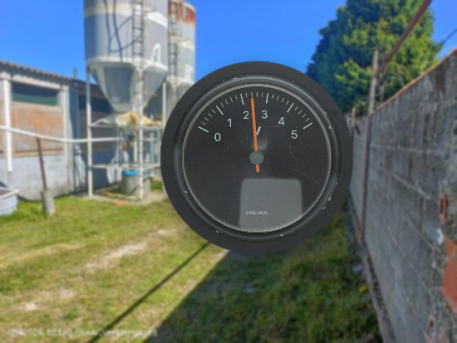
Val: 2.4 V
